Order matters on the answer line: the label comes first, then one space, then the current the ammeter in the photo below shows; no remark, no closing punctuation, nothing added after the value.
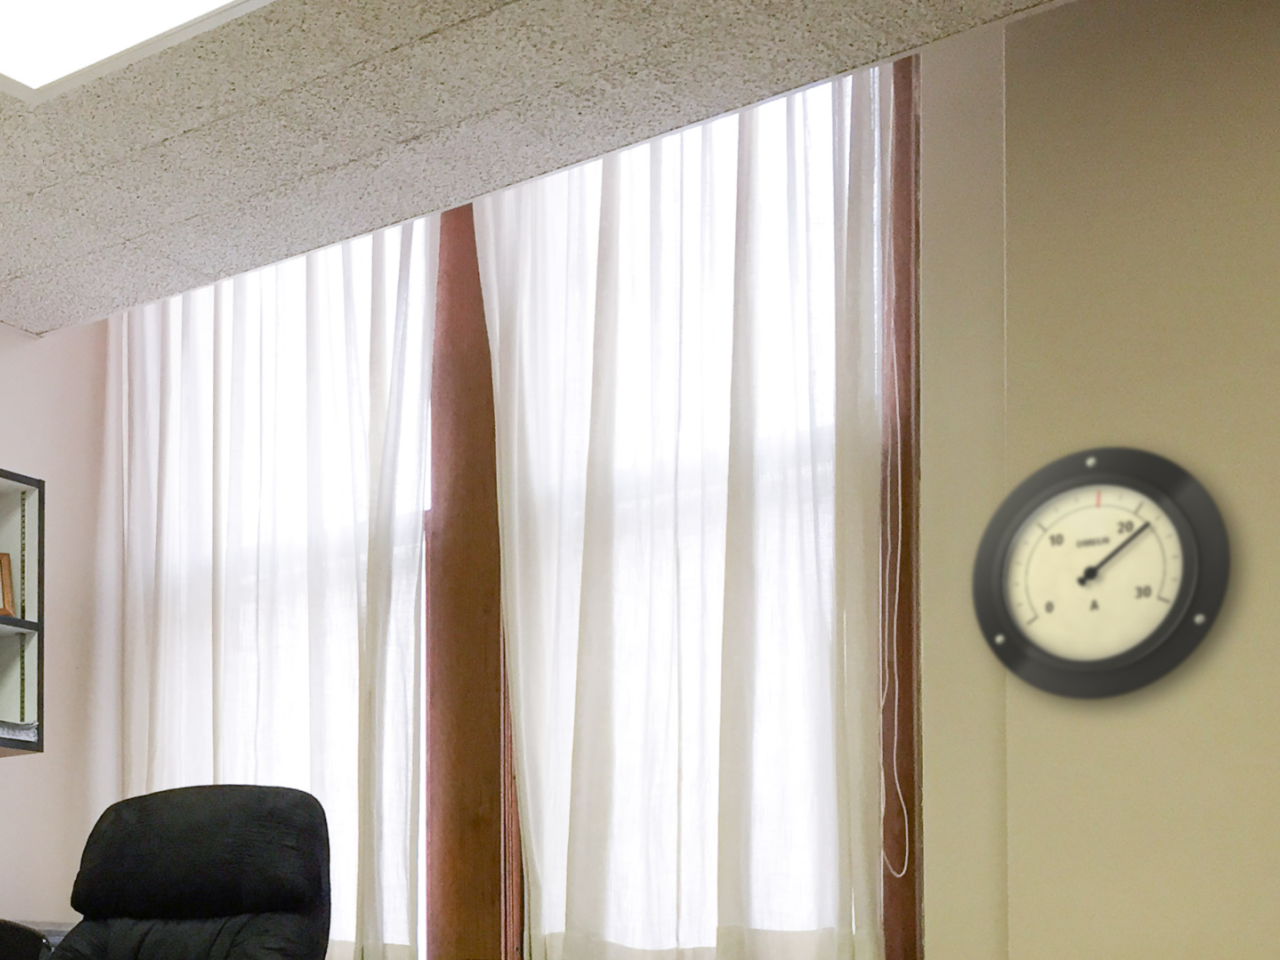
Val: 22 A
